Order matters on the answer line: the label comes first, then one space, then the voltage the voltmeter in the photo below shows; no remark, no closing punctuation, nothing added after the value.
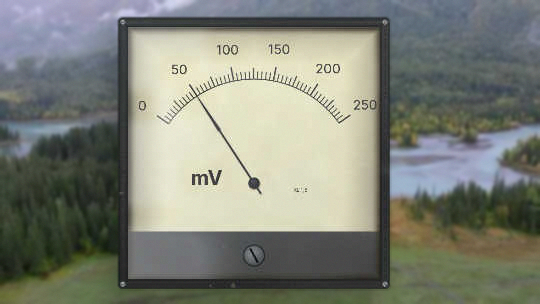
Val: 50 mV
